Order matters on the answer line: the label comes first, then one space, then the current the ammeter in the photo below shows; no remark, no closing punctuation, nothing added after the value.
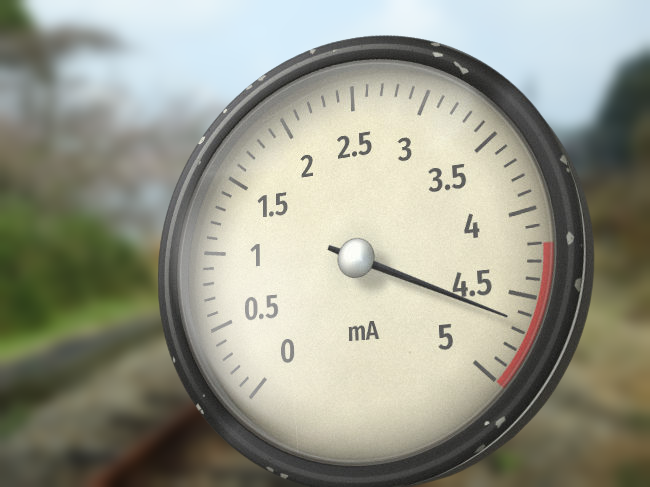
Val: 4.65 mA
